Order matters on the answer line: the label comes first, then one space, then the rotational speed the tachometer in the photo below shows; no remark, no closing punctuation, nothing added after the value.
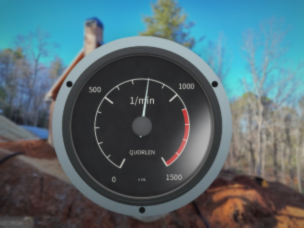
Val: 800 rpm
